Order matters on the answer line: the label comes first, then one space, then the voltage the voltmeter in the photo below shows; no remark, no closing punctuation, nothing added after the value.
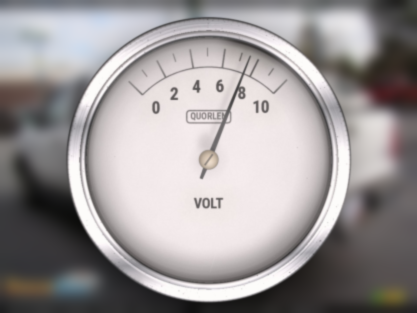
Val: 7.5 V
